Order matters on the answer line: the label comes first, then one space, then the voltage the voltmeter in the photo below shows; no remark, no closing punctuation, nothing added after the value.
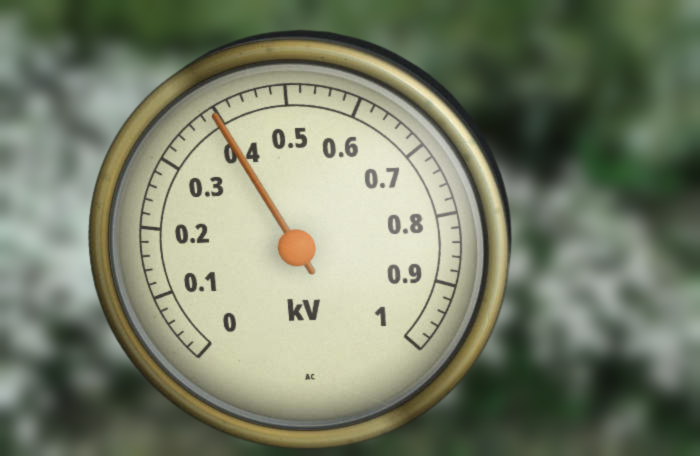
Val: 0.4 kV
